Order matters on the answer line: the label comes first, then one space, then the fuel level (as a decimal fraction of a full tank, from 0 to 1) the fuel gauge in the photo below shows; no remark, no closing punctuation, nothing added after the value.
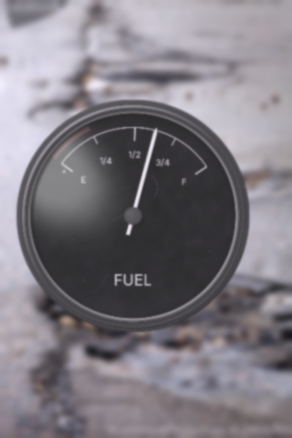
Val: 0.625
